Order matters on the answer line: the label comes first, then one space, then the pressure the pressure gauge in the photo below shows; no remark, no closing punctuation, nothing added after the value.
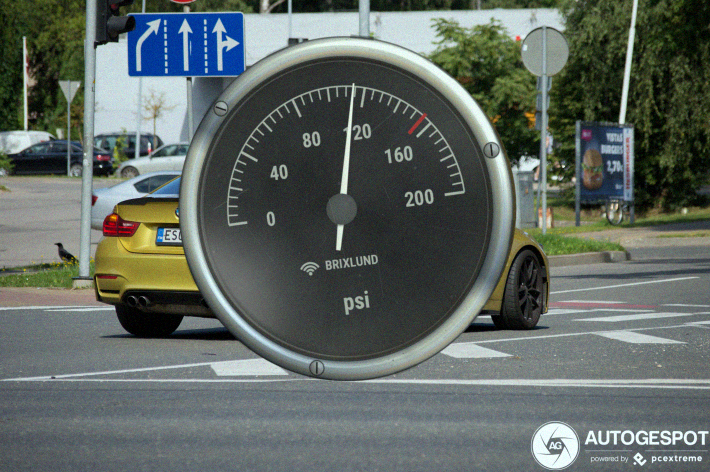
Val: 115 psi
